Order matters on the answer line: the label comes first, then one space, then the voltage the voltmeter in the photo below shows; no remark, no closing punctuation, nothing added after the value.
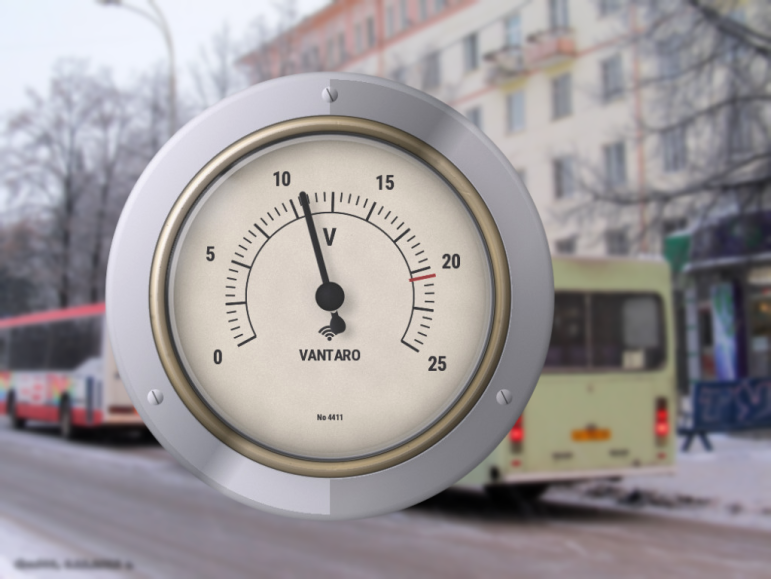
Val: 10.75 V
